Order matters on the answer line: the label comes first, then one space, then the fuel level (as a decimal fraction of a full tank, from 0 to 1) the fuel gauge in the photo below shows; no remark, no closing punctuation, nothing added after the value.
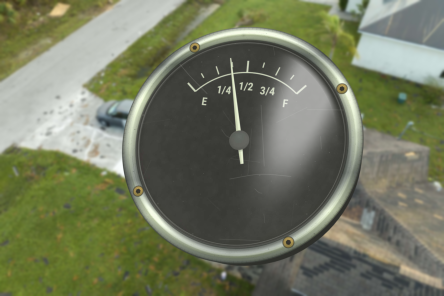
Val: 0.375
